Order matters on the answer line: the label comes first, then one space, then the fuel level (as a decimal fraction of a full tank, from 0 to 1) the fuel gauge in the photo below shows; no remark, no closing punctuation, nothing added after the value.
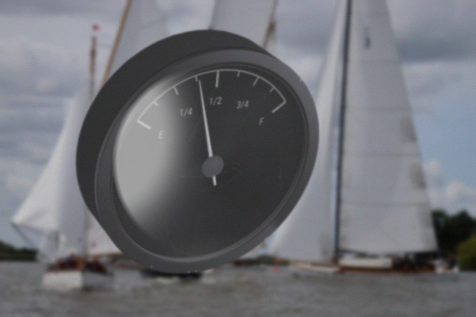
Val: 0.375
